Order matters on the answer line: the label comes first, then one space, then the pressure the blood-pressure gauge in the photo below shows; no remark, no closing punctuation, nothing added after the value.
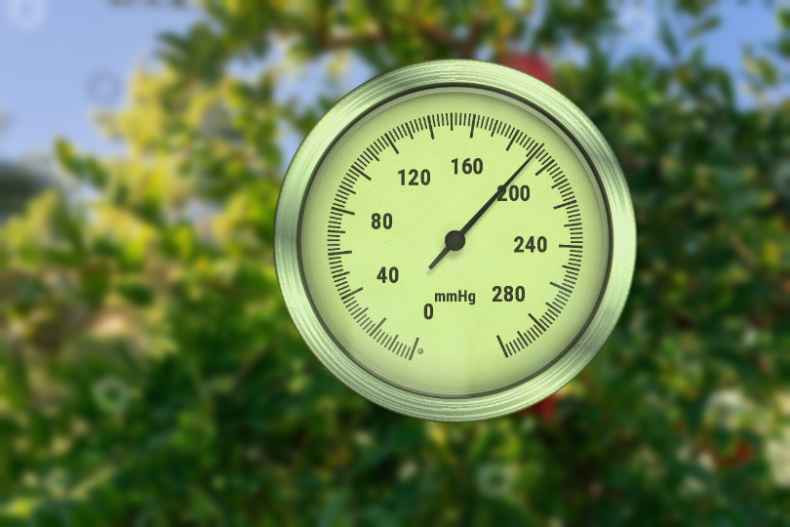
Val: 192 mmHg
